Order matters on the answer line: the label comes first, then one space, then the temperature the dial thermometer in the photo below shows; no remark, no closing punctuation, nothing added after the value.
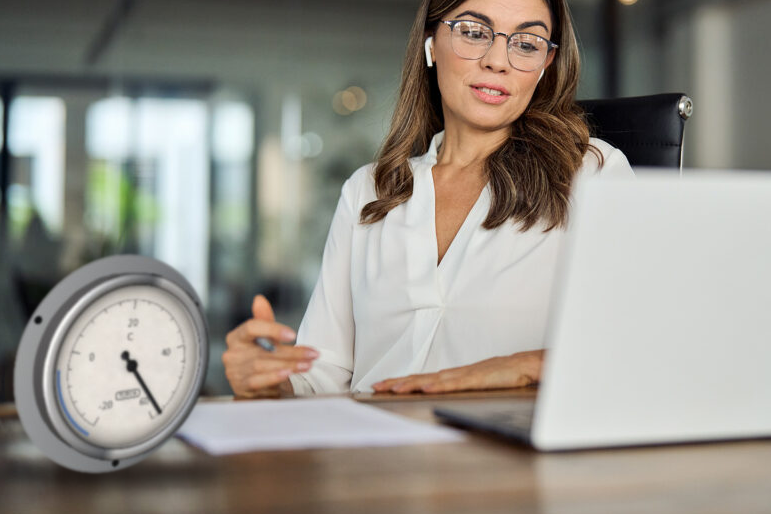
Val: 58 °C
